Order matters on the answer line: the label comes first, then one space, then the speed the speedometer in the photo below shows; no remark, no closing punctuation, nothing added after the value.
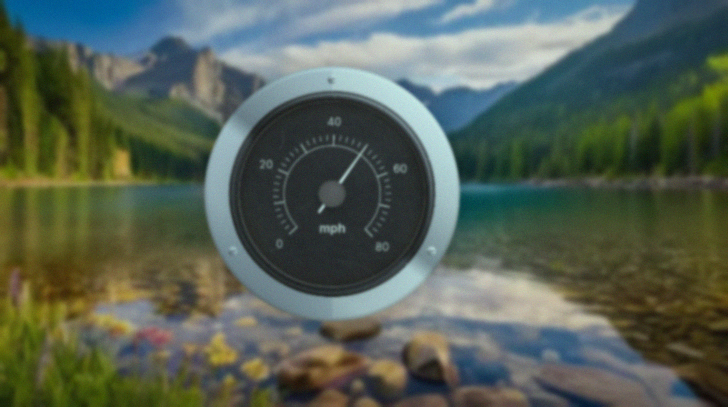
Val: 50 mph
